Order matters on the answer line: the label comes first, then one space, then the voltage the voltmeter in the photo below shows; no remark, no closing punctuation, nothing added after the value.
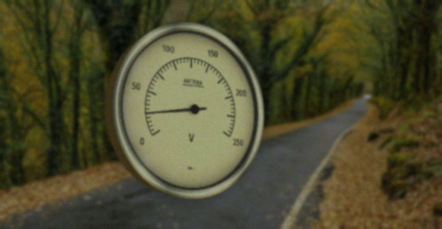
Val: 25 V
